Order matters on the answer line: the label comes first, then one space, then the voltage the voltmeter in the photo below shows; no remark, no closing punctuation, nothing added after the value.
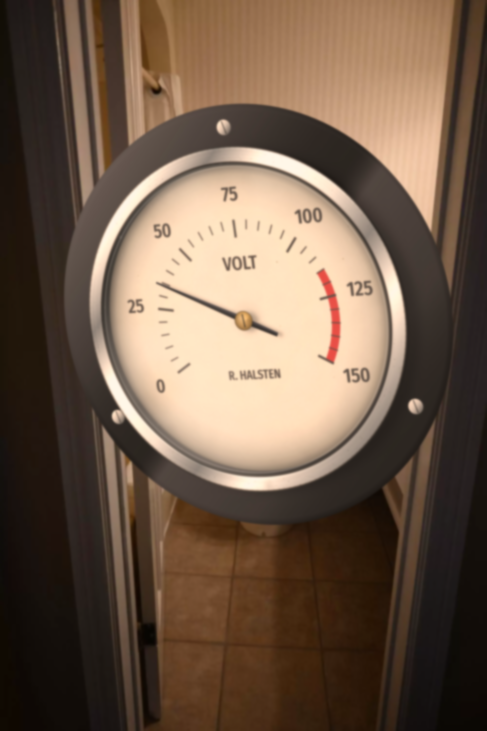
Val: 35 V
